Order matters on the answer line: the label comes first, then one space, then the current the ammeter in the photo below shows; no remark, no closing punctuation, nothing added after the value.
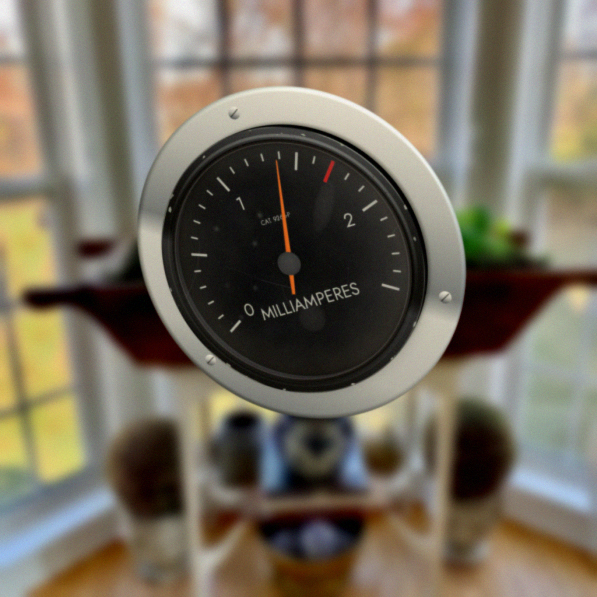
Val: 1.4 mA
